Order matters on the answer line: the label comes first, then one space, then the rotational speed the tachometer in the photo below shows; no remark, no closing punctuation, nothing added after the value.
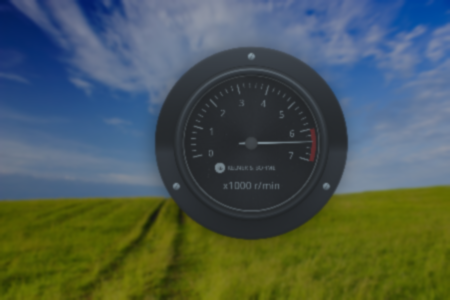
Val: 6400 rpm
